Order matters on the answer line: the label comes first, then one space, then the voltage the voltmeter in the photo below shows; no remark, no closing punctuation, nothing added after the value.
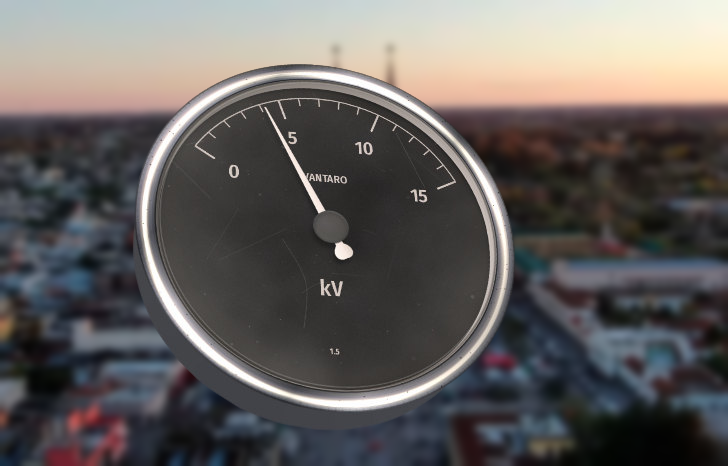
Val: 4 kV
